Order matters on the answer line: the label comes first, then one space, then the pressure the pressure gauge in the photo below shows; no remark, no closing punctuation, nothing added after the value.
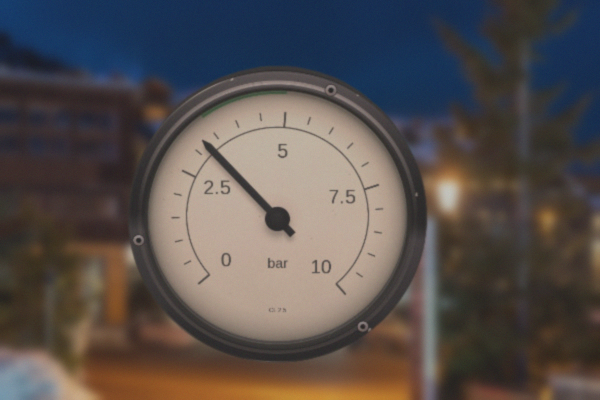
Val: 3.25 bar
